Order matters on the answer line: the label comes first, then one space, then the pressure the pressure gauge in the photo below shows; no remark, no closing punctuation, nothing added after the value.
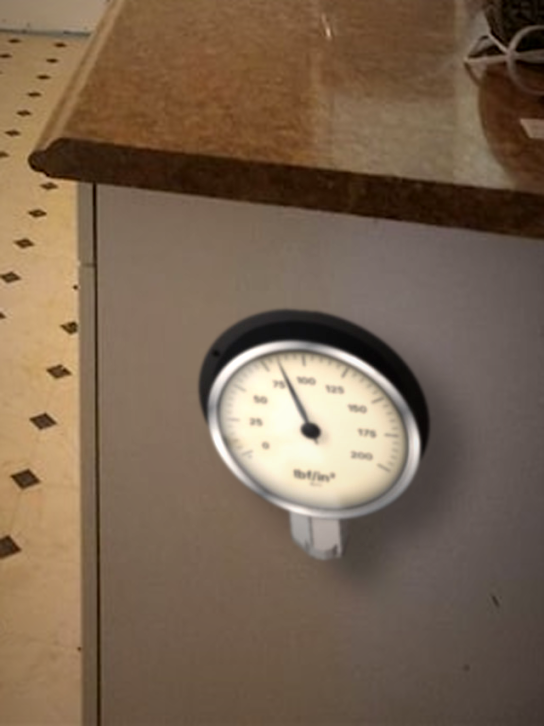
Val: 85 psi
